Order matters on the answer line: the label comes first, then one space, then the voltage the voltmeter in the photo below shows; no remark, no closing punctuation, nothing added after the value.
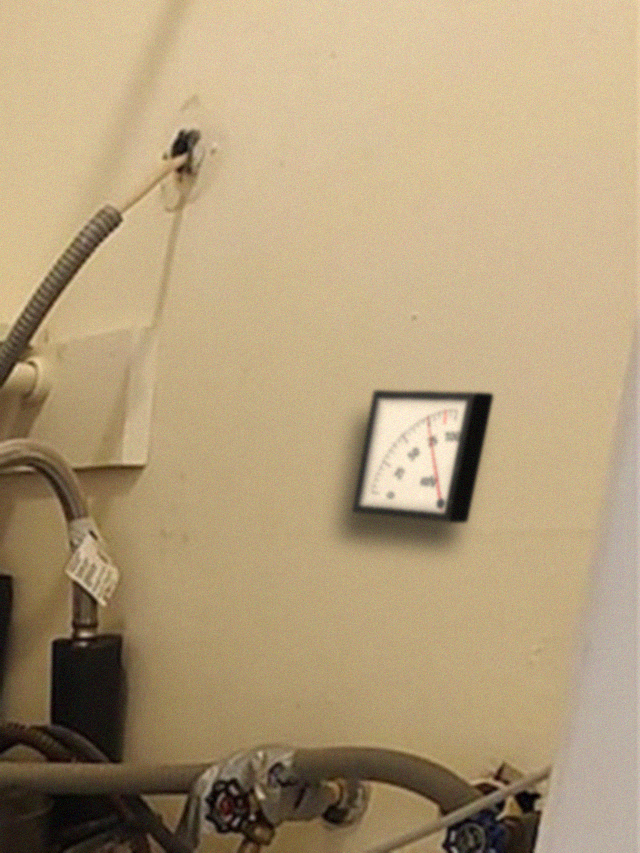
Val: 75 mV
